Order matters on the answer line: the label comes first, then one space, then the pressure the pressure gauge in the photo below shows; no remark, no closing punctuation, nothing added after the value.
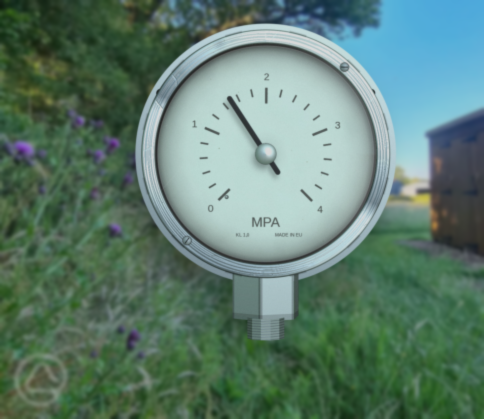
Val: 1.5 MPa
